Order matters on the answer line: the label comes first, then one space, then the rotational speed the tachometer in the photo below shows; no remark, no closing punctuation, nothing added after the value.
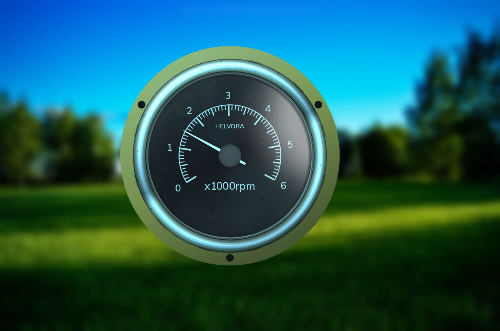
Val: 1500 rpm
